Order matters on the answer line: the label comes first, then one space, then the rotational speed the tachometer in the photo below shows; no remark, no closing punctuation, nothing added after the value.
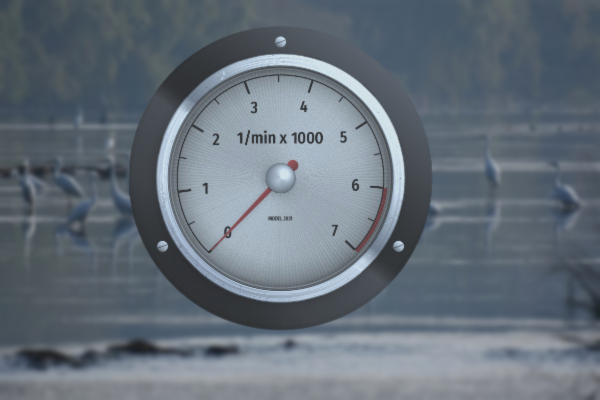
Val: 0 rpm
